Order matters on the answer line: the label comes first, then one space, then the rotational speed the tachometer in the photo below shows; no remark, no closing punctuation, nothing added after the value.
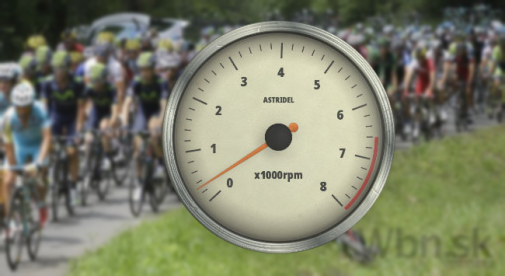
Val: 300 rpm
